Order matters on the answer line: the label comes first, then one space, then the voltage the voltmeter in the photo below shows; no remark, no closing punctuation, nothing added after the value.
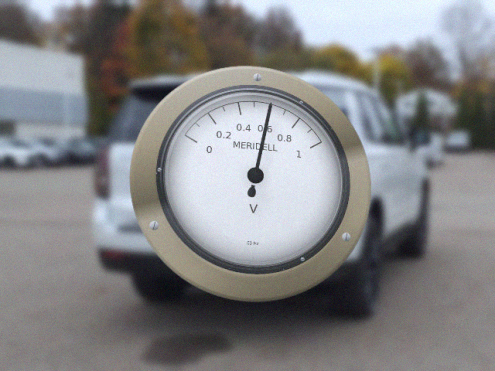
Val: 0.6 V
